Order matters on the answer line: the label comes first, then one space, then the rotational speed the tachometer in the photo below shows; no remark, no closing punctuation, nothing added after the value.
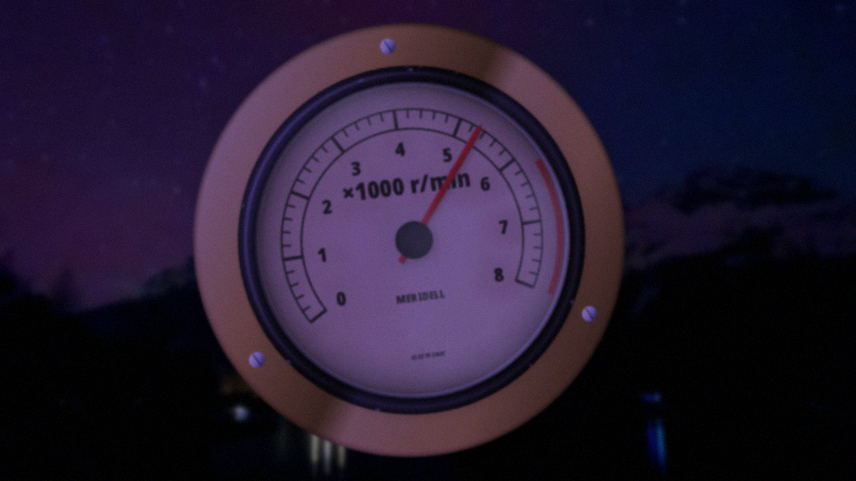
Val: 5300 rpm
